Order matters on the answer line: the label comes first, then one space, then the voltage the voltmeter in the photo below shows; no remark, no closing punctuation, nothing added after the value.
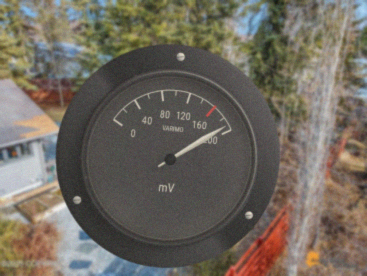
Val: 190 mV
